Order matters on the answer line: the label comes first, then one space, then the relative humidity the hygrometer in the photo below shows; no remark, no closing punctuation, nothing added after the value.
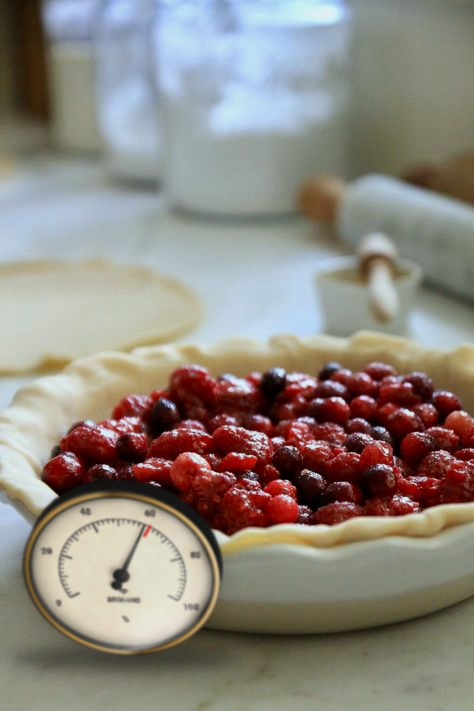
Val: 60 %
